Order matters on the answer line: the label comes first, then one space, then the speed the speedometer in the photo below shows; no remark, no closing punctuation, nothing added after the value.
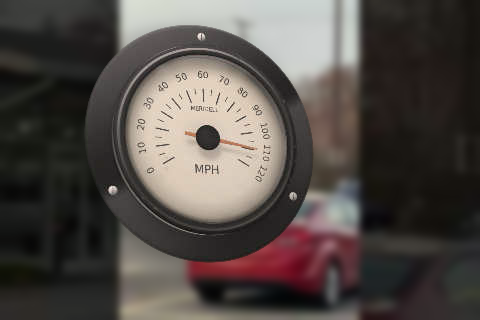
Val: 110 mph
